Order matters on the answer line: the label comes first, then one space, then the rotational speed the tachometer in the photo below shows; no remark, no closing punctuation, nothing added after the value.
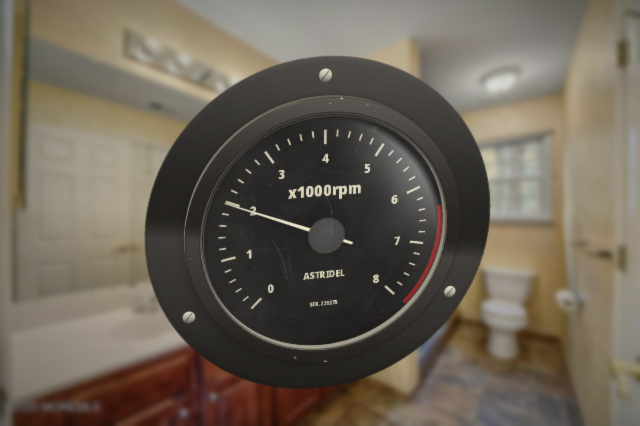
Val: 2000 rpm
